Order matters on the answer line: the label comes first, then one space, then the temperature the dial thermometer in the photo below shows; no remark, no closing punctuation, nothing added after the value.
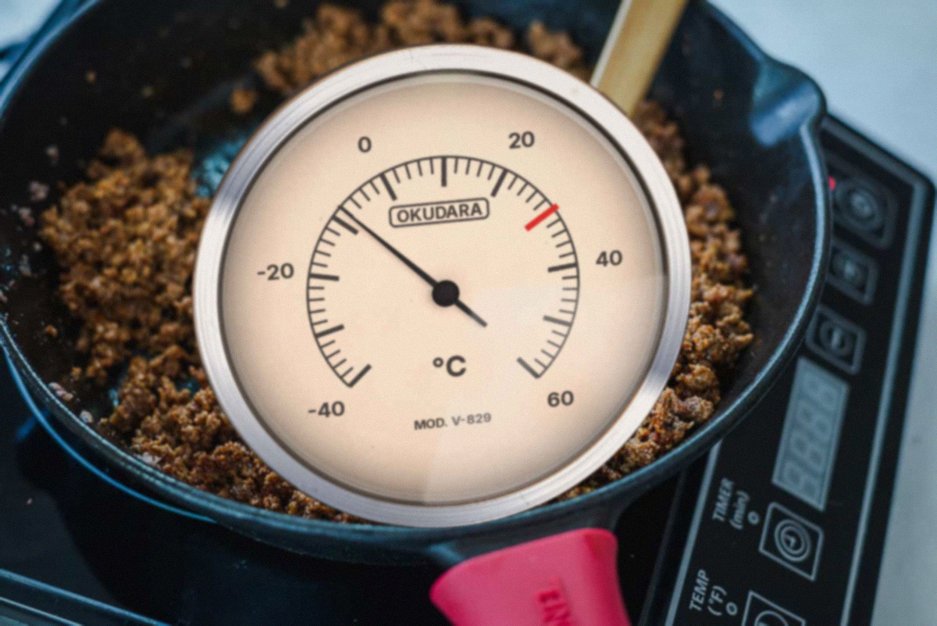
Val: -8 °C
